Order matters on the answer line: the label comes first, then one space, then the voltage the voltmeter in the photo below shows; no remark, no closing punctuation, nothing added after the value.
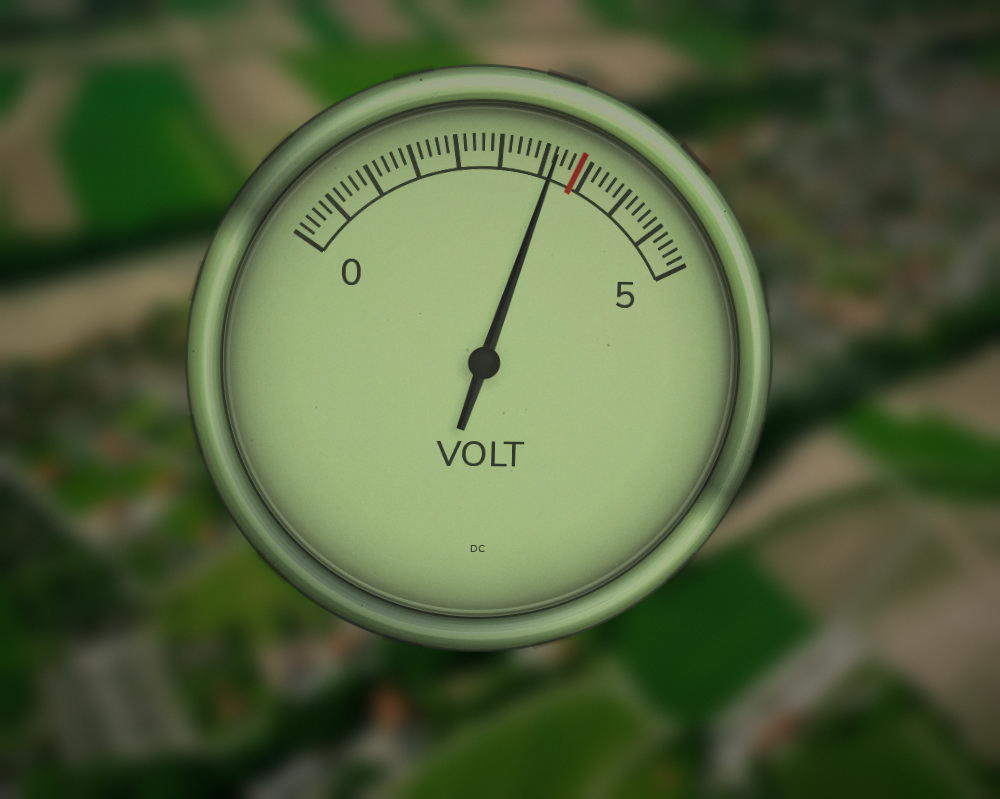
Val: 3.1 V
